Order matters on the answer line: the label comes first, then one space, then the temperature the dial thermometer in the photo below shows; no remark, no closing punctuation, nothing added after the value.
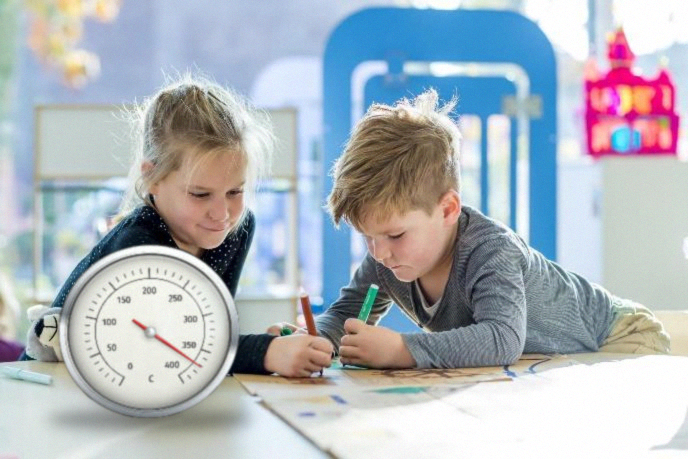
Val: 370 °C
